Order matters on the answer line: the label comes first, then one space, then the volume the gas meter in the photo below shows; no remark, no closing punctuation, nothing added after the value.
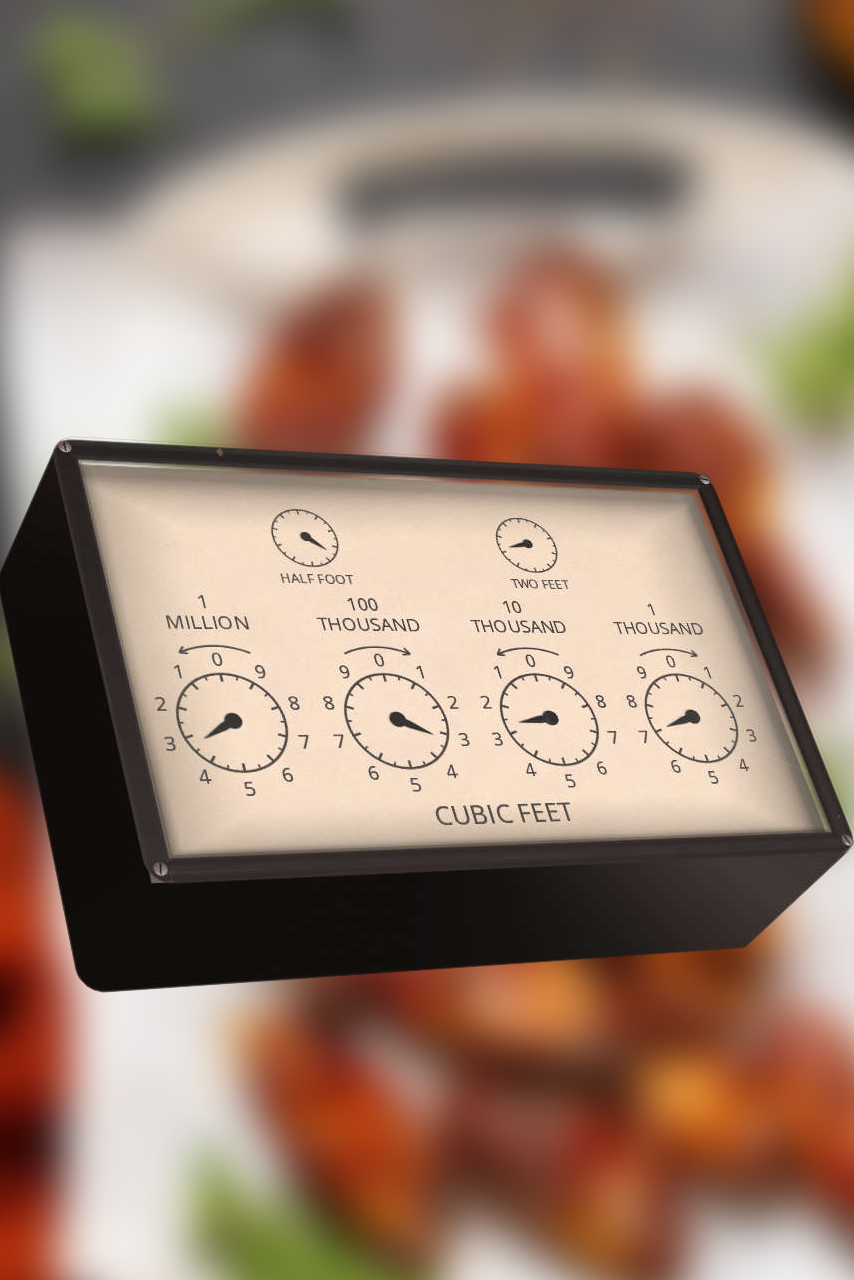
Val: 332700 ft³
